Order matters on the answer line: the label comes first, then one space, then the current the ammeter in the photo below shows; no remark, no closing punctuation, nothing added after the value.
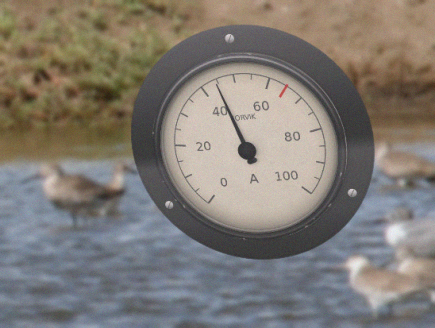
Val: 45 A
